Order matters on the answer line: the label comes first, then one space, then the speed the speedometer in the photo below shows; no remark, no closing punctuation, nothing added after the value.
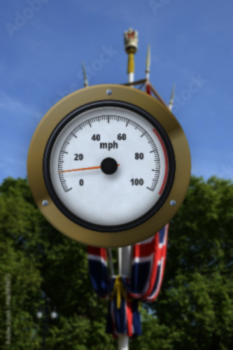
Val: 10 mph
